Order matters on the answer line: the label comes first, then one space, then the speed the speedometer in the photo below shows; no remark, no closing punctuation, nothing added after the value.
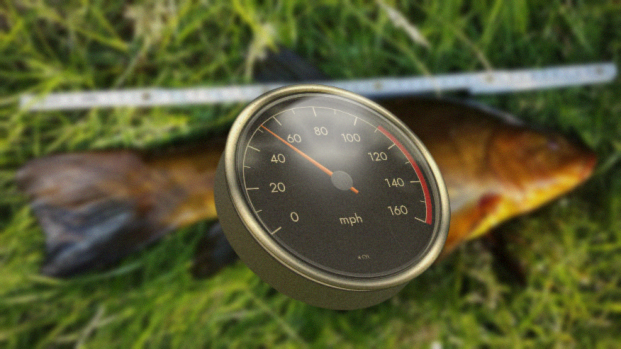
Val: 50 mph
